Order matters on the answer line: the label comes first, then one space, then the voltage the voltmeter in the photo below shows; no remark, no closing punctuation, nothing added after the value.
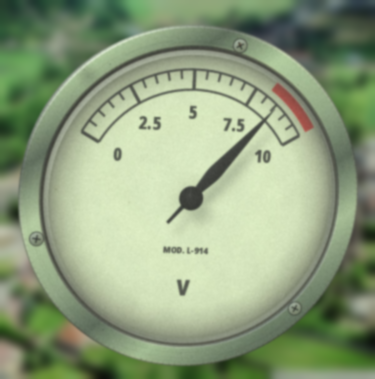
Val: 8.5 V
